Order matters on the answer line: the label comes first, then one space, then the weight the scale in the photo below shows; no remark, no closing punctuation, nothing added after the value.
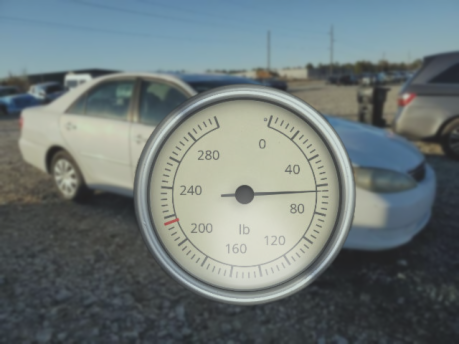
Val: 64 lb
